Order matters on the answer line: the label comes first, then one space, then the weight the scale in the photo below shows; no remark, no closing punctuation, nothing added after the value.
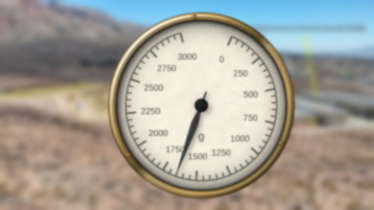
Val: 1650 g
